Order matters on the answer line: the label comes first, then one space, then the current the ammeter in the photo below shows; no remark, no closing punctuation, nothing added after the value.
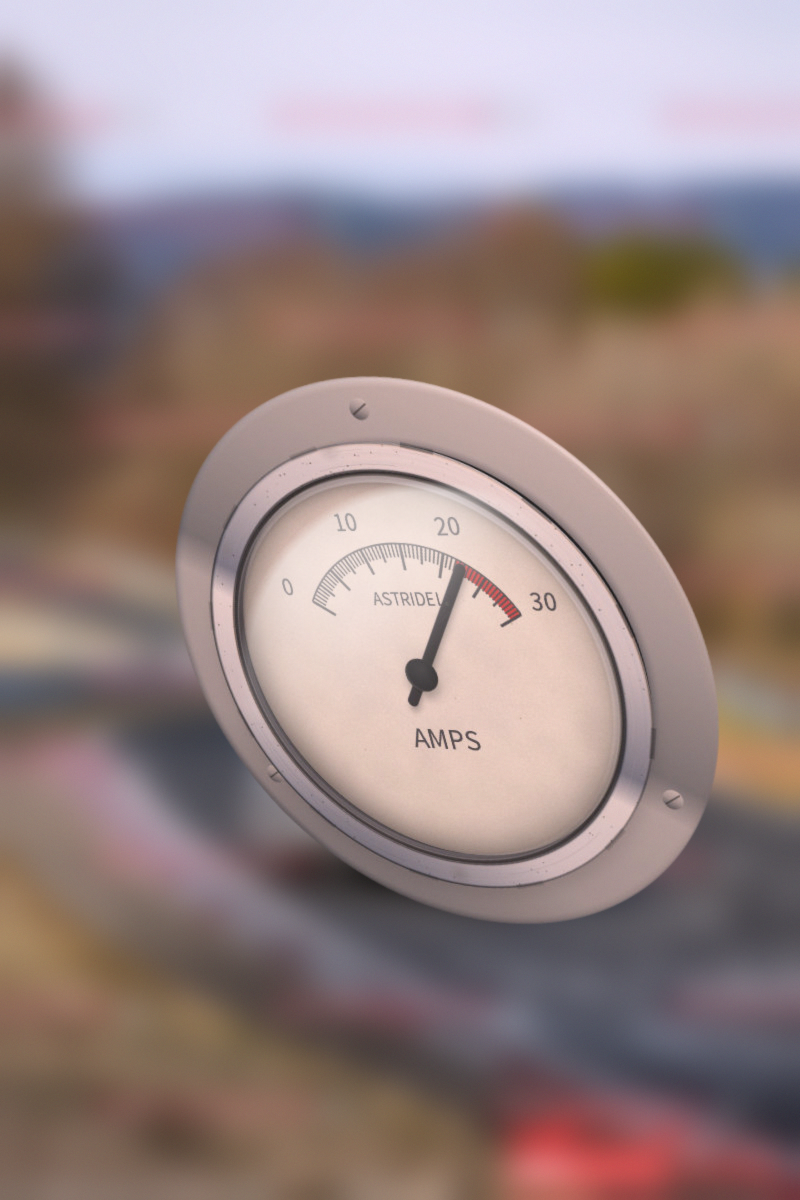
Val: 22.5 A
